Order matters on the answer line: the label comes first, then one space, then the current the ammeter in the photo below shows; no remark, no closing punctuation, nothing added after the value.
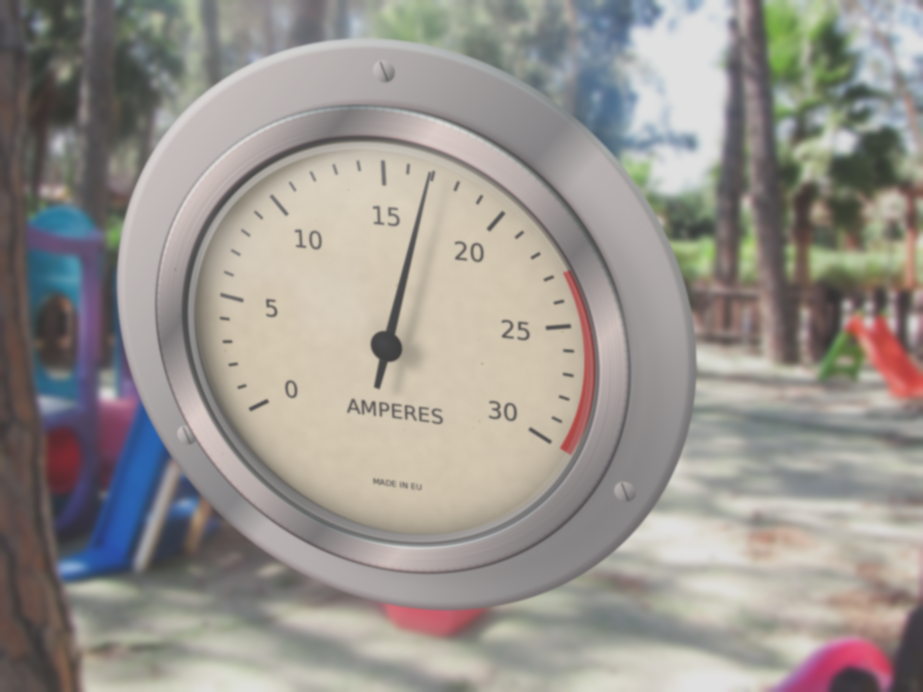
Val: 17 A
